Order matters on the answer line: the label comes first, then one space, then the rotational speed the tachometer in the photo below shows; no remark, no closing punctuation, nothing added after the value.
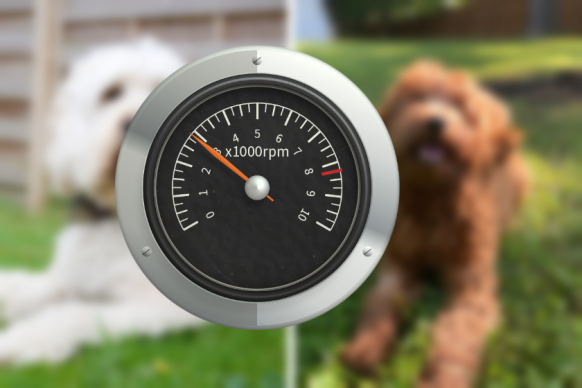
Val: 2875 rpm
